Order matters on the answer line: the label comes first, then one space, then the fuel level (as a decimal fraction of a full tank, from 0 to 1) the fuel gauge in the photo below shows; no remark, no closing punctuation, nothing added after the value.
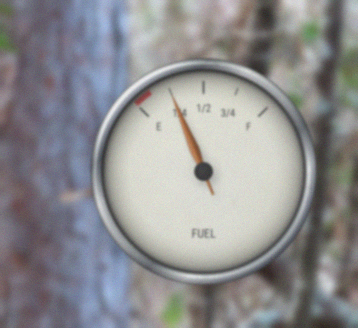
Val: 0.25
